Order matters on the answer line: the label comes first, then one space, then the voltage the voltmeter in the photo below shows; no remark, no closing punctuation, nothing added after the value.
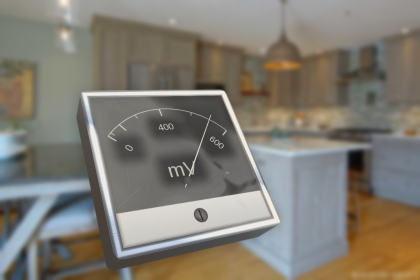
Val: 550 mV
